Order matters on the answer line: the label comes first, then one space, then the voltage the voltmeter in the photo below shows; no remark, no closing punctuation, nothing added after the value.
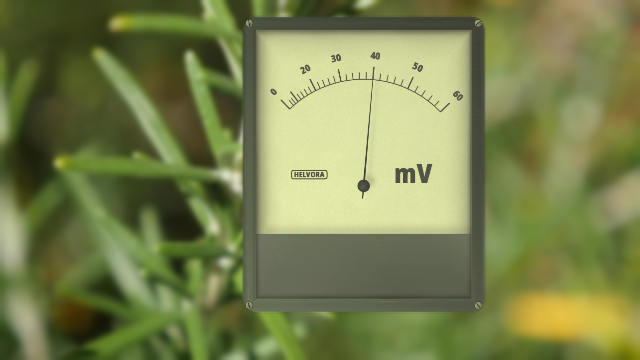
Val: 40 mV
